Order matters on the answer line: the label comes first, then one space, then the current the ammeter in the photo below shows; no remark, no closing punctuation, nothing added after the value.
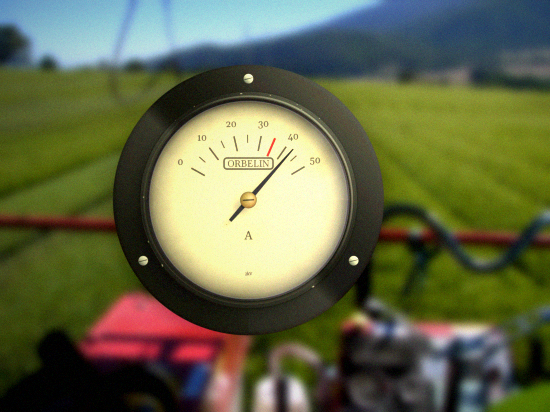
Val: 42.5 A
